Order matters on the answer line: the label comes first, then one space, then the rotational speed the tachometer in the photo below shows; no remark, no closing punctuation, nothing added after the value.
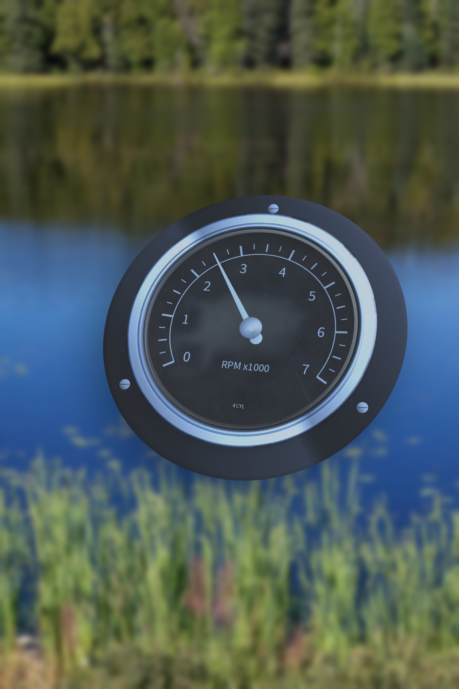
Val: 2500 rpm
